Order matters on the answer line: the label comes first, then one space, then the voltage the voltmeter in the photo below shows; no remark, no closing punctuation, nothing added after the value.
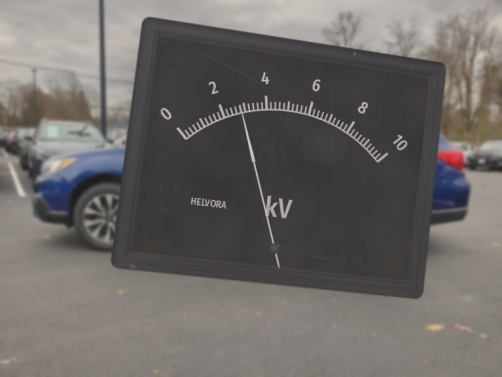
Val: 2.8 kV
